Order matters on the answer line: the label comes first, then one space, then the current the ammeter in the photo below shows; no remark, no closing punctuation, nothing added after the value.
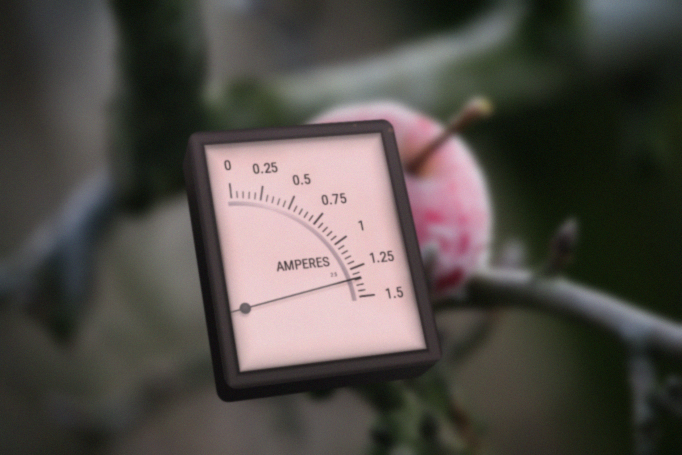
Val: 1.35 A
